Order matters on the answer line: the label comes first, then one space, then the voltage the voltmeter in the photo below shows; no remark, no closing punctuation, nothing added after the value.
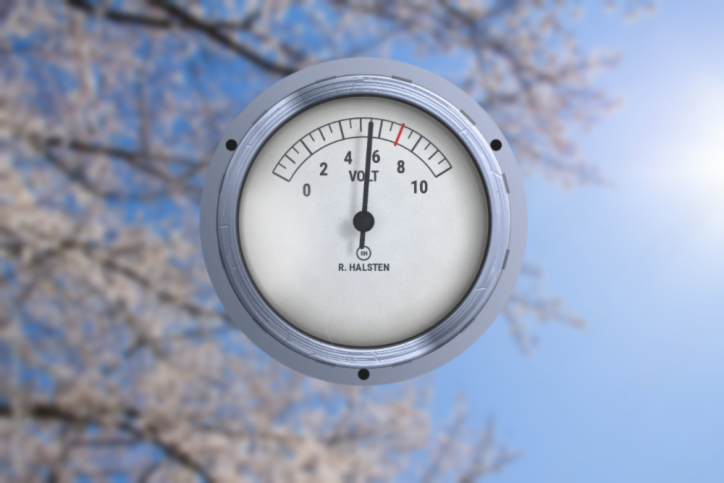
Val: 5.5 V
